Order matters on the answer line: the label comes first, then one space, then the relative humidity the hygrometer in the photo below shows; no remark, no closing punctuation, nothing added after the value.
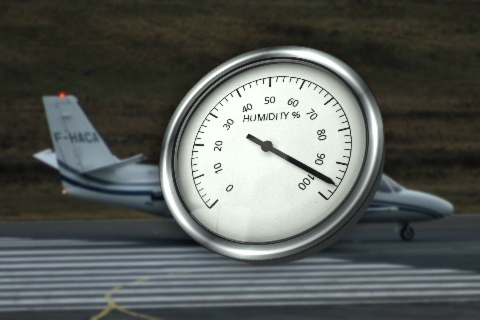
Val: 96 %
